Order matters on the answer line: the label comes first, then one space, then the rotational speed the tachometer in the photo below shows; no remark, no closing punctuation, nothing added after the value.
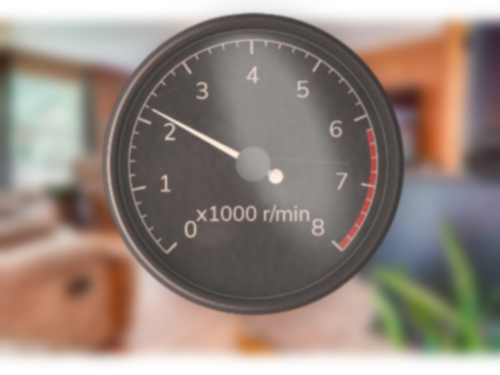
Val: 2200 rpm
